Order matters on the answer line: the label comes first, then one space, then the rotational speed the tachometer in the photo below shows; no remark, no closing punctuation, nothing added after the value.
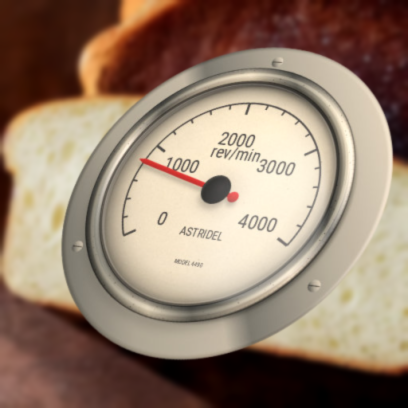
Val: 800 rpm
